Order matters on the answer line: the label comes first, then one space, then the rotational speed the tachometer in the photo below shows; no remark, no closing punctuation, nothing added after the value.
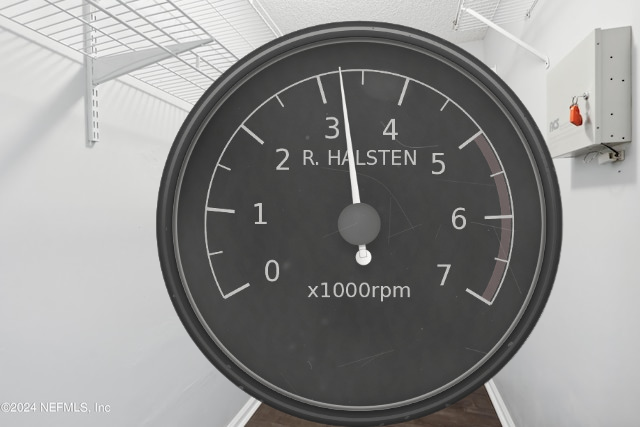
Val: 3250 rpm
